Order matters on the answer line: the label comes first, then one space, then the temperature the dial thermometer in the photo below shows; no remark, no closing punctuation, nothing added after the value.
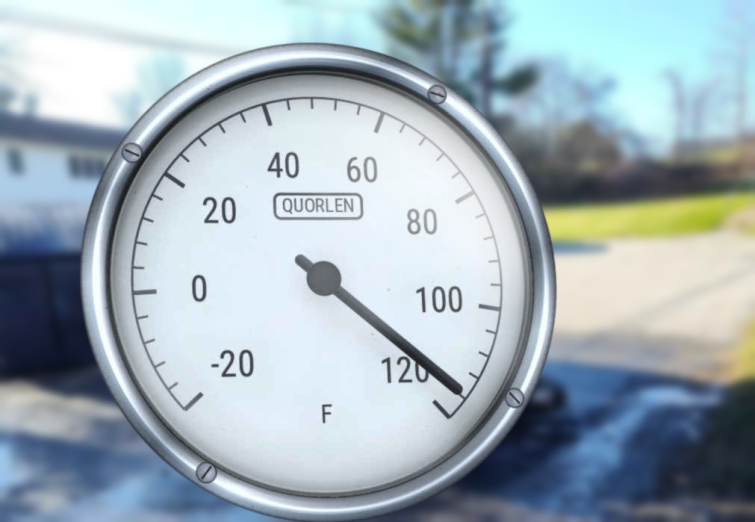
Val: 116 °F
